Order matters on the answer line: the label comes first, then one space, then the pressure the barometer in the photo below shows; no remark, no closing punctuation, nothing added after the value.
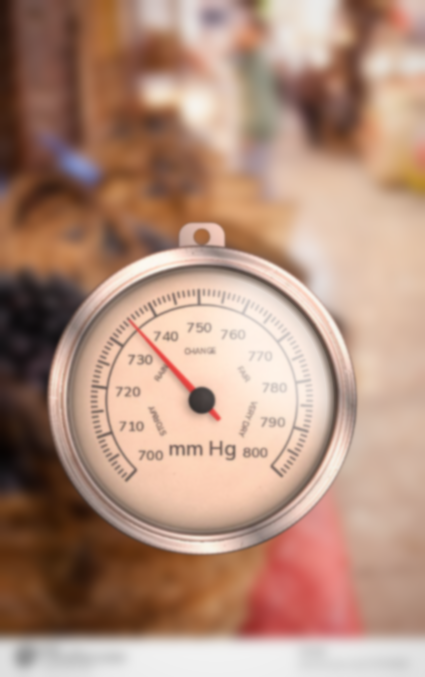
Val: 735 mmHg
